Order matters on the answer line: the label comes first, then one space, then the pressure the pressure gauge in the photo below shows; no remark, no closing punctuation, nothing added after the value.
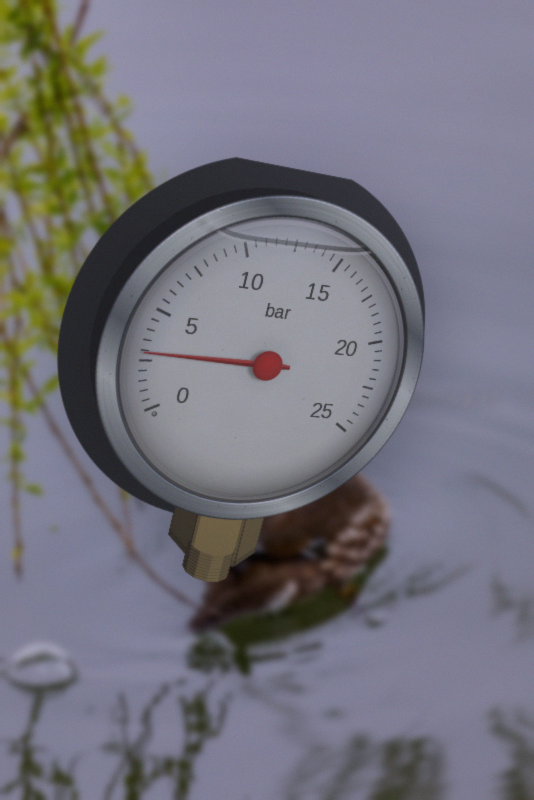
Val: 3 bar
